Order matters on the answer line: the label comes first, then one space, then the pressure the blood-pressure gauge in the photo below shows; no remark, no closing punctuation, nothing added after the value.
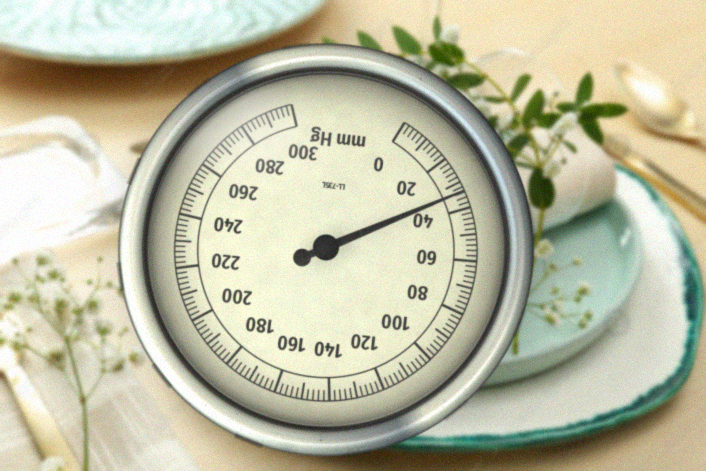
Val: 34 mmHg
